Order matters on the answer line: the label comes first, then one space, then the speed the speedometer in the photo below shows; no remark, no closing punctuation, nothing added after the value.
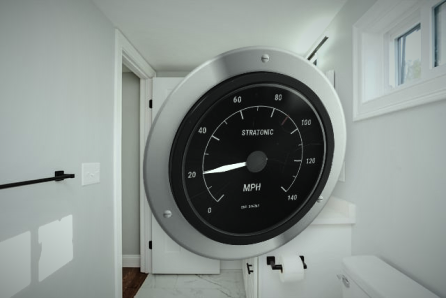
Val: 20 mph
